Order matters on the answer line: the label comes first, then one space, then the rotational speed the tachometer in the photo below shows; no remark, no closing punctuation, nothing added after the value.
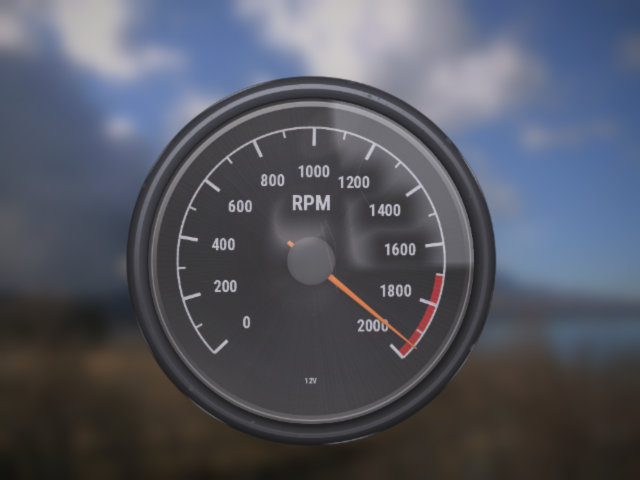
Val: 1950 rpm
